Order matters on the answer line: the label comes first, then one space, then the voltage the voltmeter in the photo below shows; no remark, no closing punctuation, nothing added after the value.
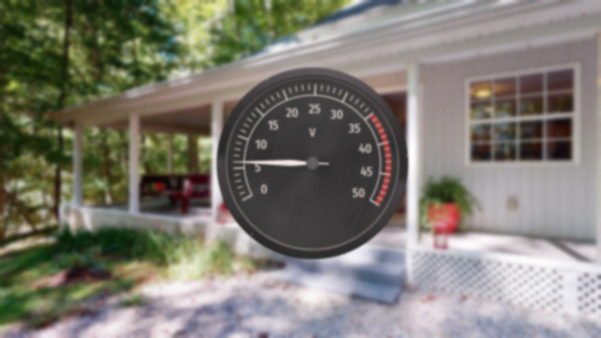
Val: 6 V
